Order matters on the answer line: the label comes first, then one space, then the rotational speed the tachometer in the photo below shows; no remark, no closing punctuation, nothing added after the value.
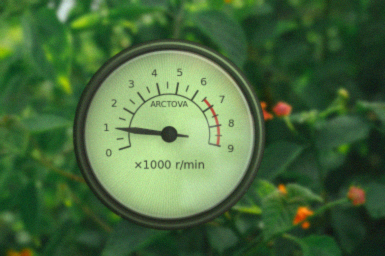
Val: 1000 rpm
